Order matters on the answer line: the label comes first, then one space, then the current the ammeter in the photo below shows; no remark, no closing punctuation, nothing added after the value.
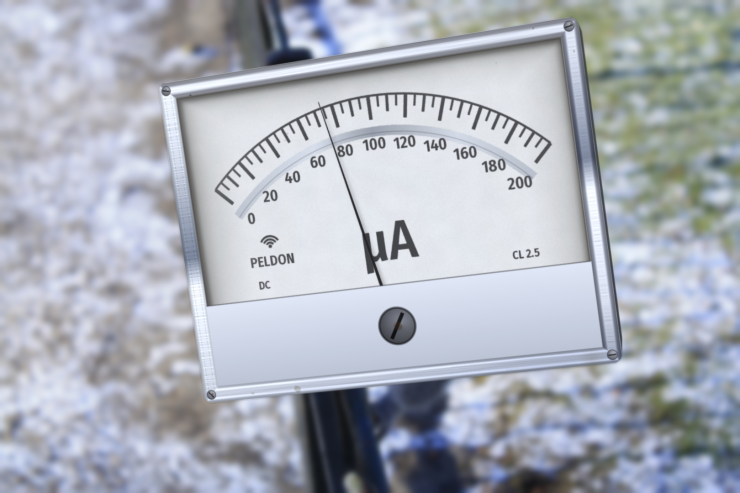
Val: 75 µA
